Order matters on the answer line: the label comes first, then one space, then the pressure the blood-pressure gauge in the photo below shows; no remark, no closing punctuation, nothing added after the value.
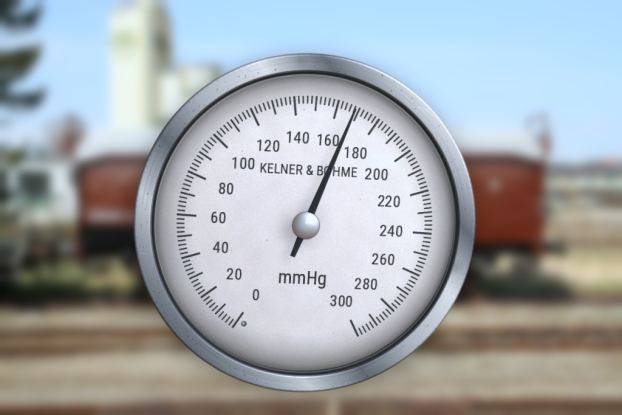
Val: 168 mmHg
